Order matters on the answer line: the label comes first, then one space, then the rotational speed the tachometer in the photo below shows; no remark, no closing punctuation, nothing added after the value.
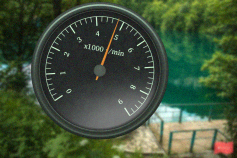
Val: 4800 rpm
